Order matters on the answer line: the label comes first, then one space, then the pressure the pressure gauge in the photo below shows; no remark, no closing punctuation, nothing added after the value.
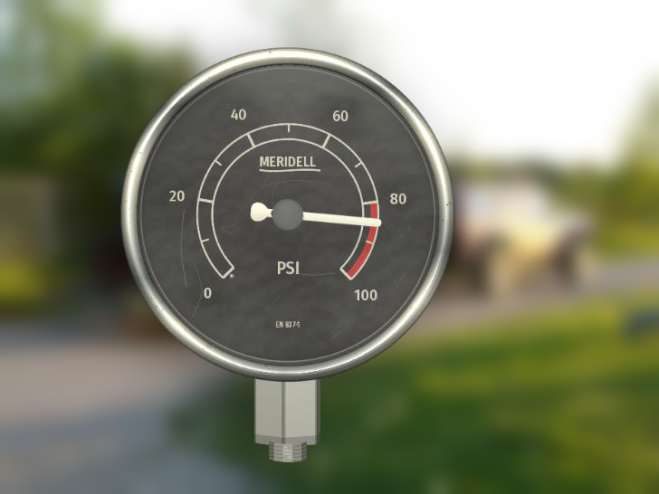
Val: 85 psi
